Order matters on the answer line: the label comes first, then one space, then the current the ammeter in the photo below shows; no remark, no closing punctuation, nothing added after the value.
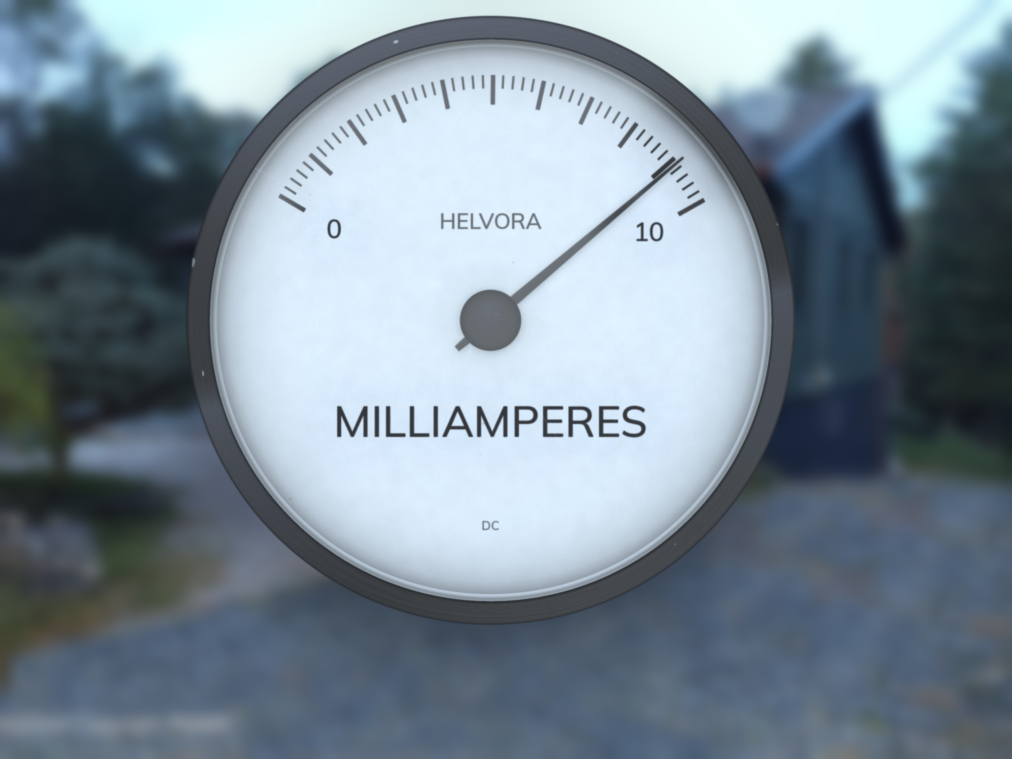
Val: 9.1 mA
